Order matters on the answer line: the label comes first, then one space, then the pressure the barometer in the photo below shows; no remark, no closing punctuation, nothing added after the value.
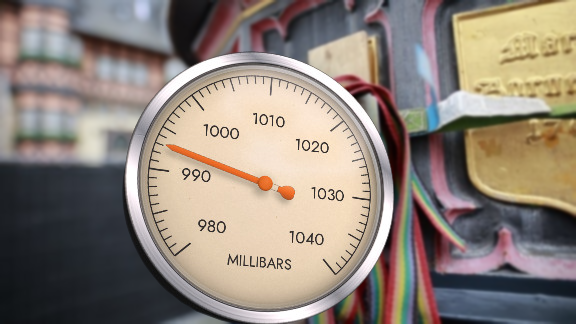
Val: 993 mbar
